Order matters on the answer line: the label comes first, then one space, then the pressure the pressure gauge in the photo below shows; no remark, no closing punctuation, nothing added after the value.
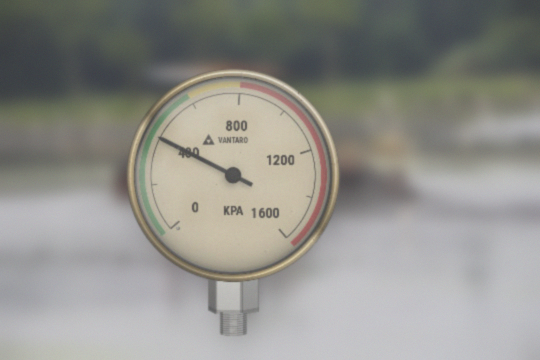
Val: 400 kPa
